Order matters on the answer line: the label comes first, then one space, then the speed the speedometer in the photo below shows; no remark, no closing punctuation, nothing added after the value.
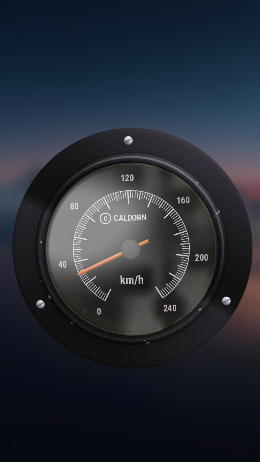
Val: 30 km/h
